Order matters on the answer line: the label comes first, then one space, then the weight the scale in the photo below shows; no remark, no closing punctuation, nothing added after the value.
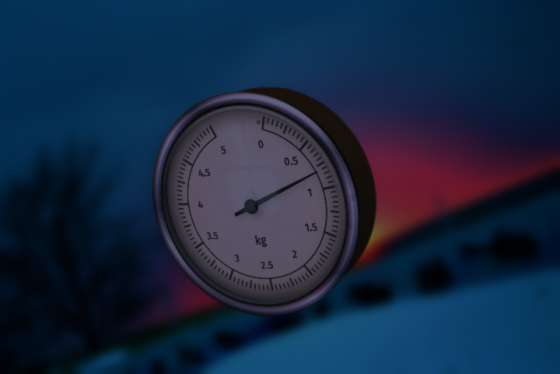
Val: 0.8 kg
